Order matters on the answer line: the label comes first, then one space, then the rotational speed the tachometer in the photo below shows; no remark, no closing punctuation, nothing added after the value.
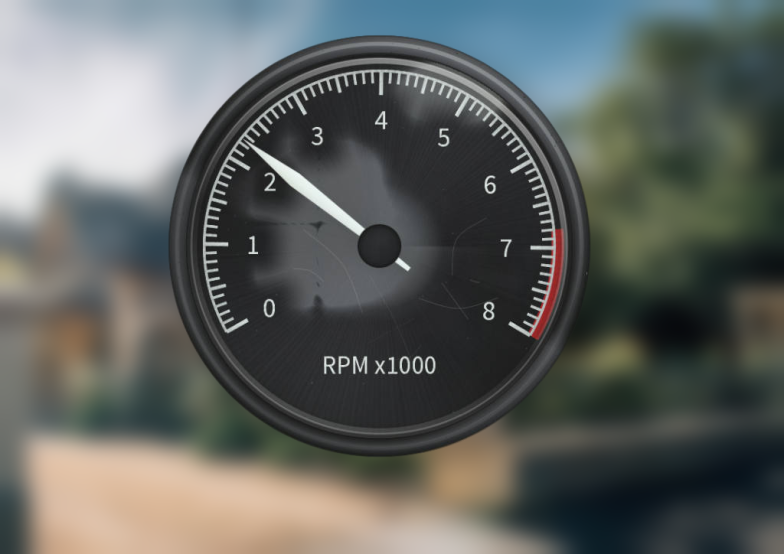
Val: 2250 rpm
